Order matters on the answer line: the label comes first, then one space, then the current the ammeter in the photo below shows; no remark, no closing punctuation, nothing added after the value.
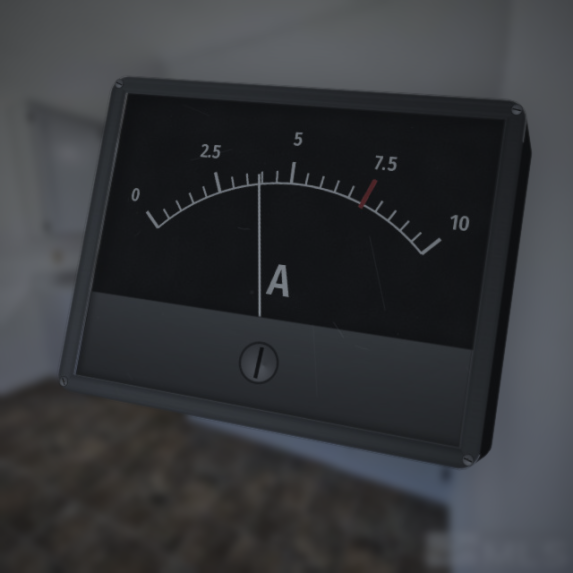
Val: 4 A
